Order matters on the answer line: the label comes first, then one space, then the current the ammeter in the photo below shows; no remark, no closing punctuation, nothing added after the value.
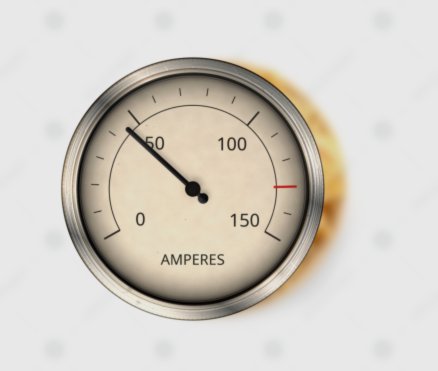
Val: 45 A
